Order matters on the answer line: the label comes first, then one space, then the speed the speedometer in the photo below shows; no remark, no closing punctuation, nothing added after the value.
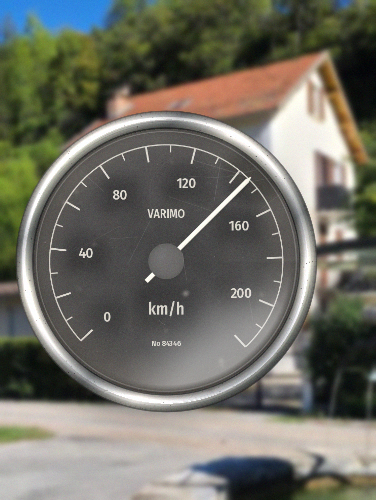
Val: 145 km/h
